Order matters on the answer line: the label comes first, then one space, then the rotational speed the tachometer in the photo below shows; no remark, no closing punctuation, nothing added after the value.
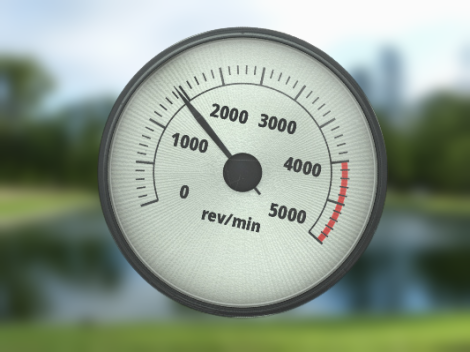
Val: 1450 rpm
